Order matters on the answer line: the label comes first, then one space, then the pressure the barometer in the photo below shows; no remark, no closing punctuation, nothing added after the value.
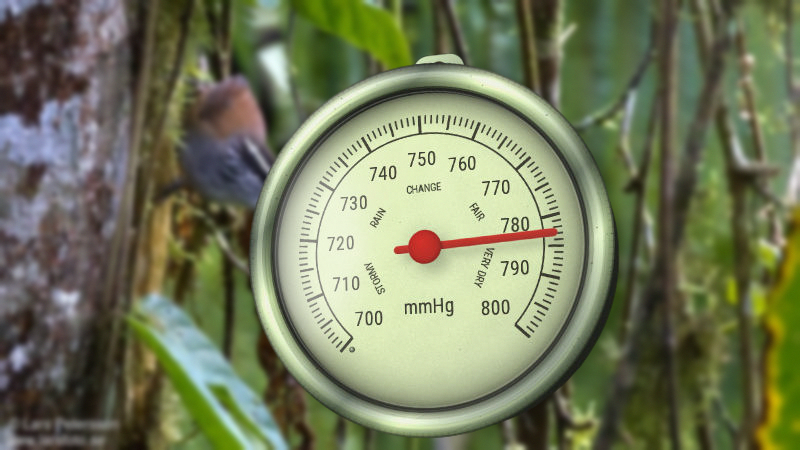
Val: 783 mmHg
